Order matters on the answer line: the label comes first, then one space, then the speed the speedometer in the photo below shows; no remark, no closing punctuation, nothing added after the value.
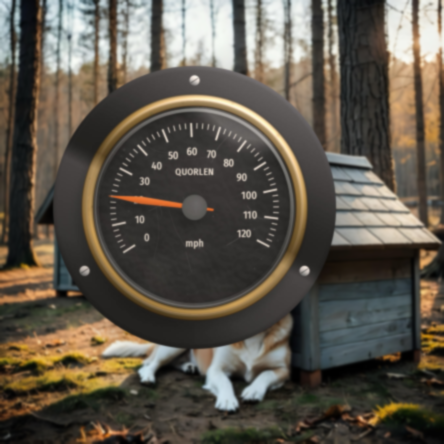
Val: 20 mph
